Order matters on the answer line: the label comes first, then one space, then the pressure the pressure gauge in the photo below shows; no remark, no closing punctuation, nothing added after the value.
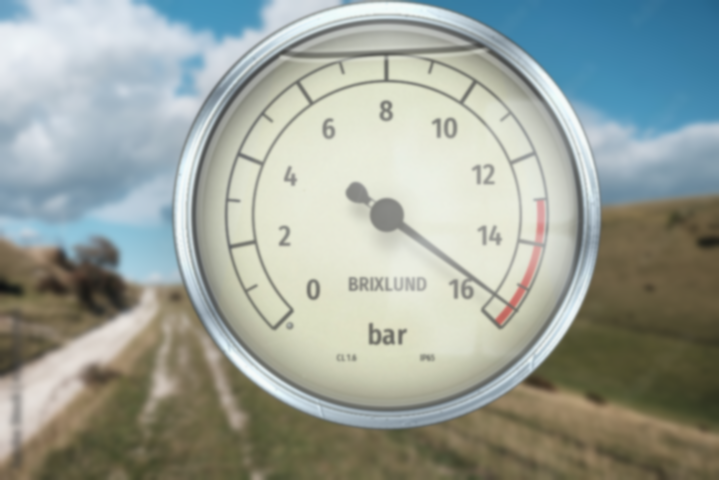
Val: 15.5 bar
